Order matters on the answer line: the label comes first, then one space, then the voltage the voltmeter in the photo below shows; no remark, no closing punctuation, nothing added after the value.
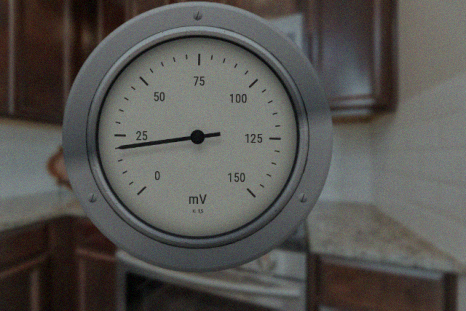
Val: 20 mV
